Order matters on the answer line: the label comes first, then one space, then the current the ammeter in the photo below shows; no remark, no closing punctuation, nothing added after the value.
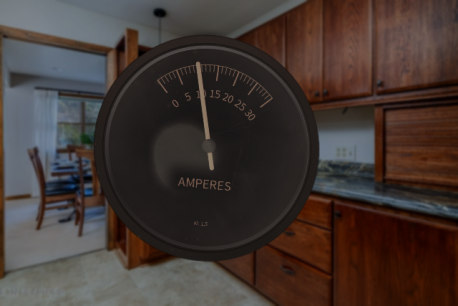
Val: 10 A
